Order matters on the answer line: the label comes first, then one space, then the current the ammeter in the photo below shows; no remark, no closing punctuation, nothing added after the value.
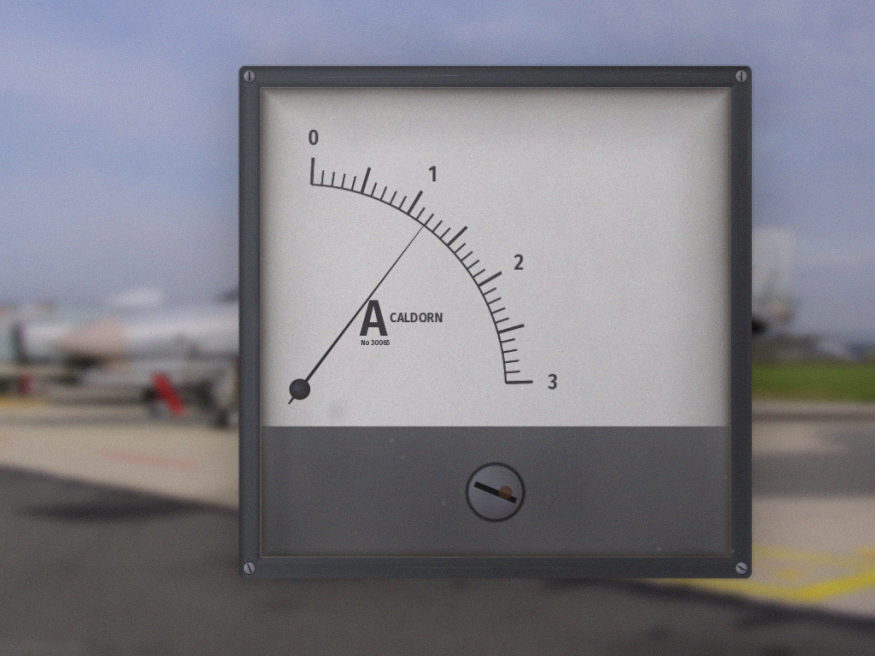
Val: 1.2 A
